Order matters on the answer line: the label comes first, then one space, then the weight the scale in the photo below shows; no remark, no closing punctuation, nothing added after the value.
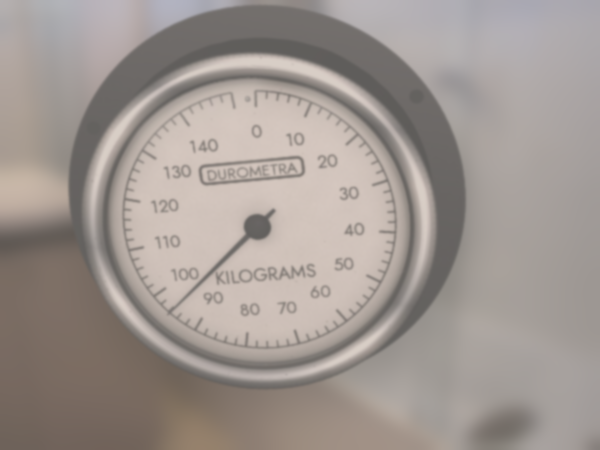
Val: 96 kg
